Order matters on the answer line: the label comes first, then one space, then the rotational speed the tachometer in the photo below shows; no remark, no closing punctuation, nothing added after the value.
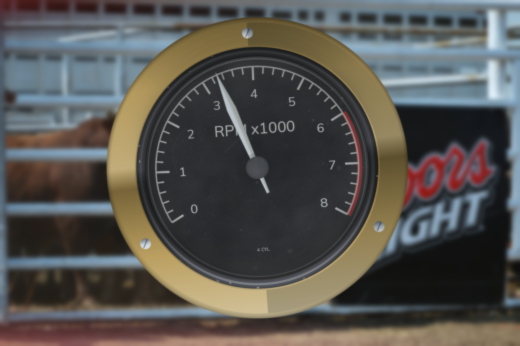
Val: 3300 rpm
